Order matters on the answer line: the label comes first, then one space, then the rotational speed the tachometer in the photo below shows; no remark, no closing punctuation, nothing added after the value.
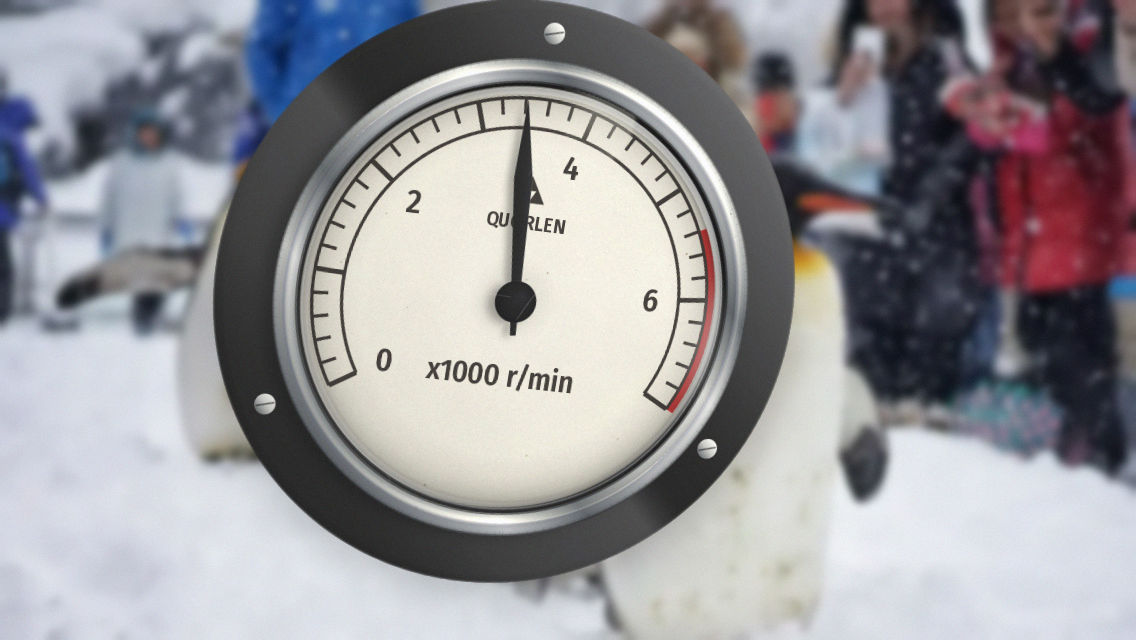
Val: 3400 rpm
